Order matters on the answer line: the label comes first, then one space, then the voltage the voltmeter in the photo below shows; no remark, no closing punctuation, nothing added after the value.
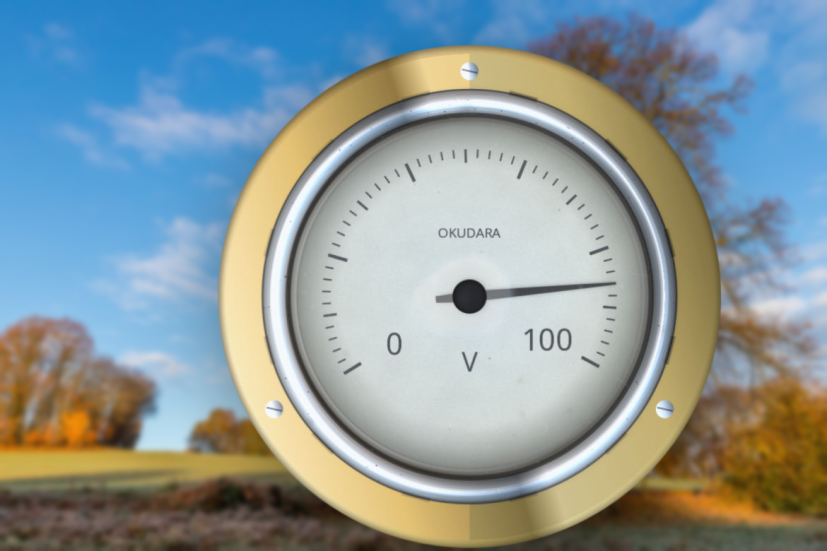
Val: 86 V
